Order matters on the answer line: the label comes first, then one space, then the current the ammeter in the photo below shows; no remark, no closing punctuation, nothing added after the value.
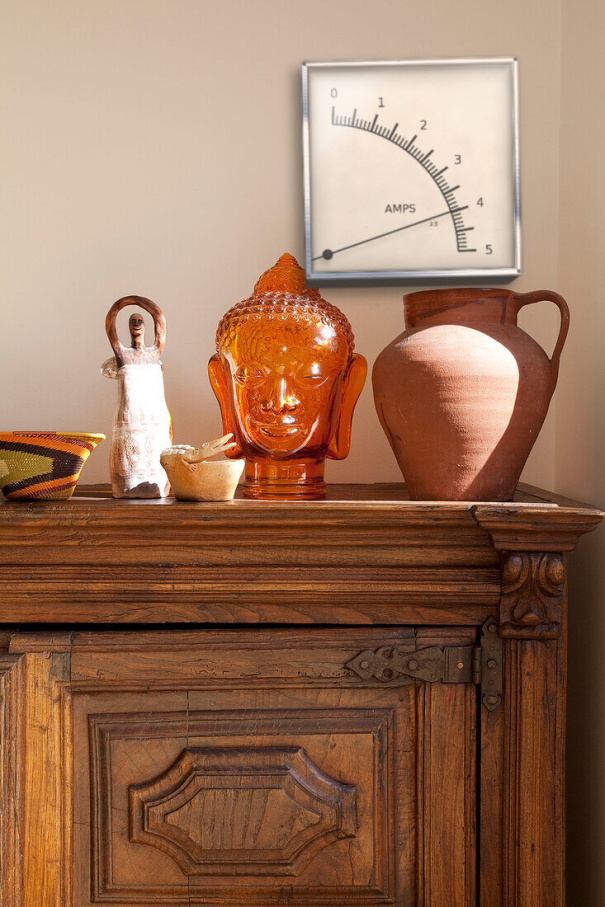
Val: 4 A
